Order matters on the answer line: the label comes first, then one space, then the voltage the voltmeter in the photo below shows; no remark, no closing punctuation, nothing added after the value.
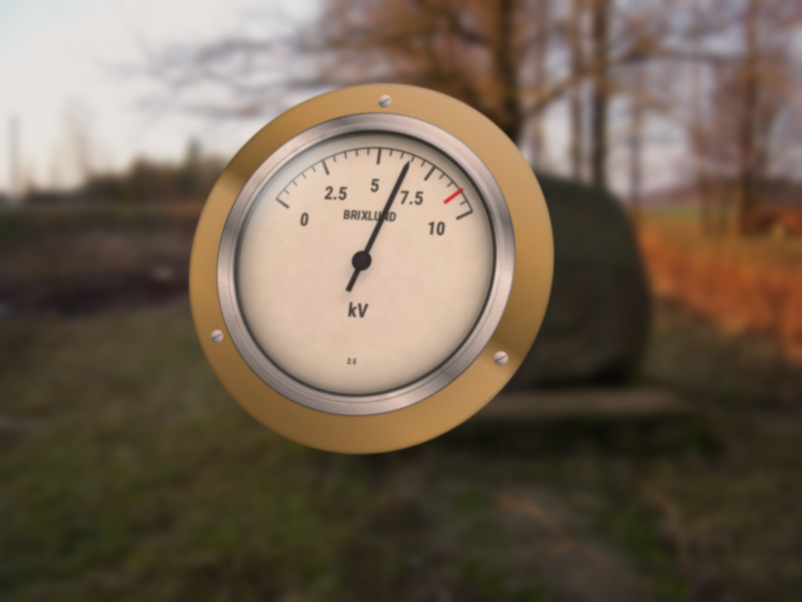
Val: 6.5 kV
